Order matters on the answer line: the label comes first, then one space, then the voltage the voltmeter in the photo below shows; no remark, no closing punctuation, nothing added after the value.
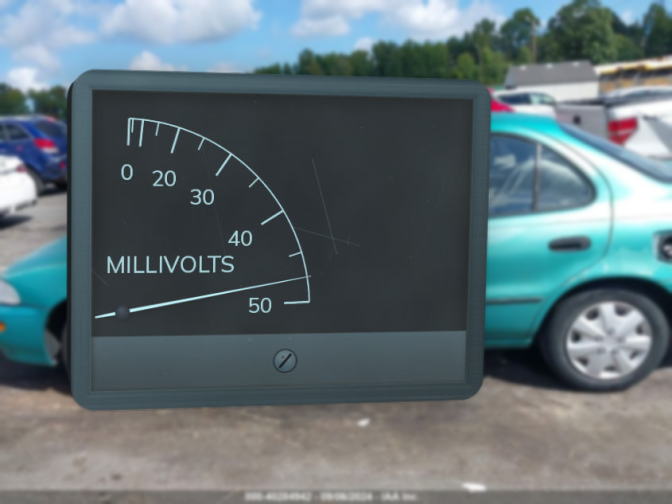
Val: 47.5 mV
